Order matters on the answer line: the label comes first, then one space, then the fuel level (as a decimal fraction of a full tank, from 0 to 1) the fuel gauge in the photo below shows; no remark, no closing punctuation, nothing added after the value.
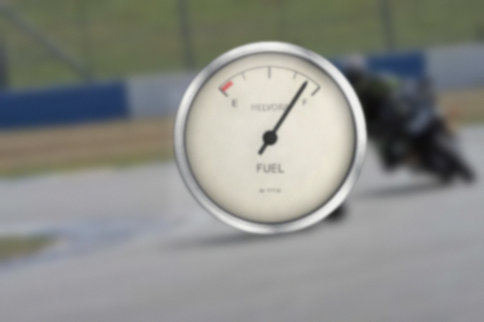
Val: 0.875
